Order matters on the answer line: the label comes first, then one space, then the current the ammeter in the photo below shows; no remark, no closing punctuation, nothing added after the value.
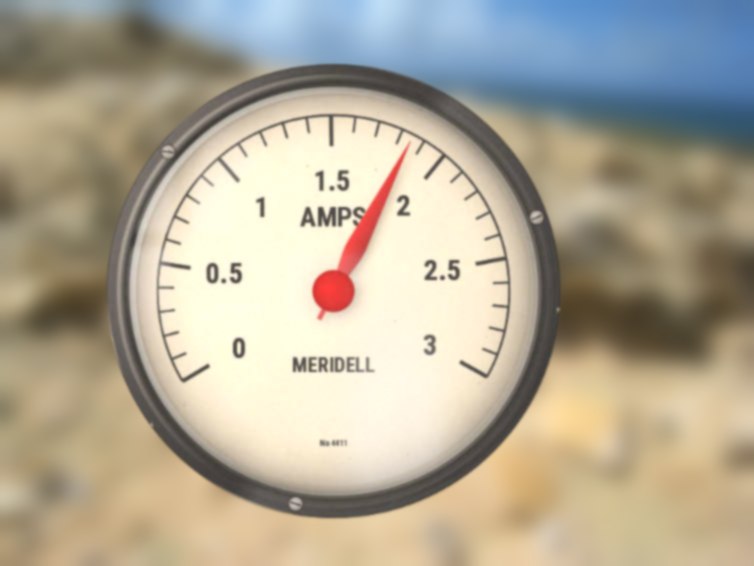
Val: 1.85 A
